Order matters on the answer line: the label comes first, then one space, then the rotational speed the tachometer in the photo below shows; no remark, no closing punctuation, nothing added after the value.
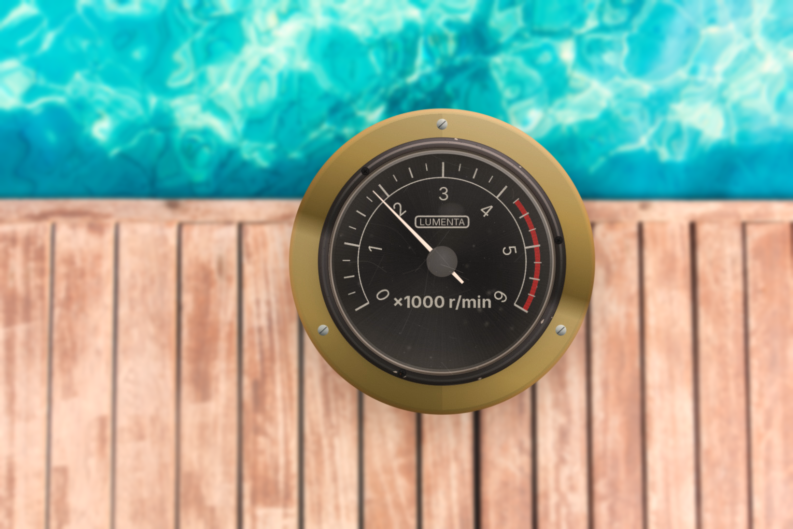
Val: 1875 rpm
